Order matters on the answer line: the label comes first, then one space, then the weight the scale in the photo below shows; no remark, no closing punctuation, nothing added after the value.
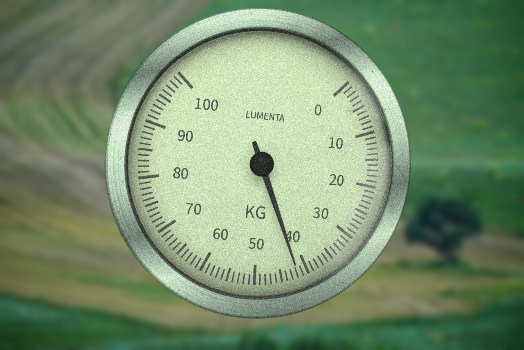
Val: 42 kg
